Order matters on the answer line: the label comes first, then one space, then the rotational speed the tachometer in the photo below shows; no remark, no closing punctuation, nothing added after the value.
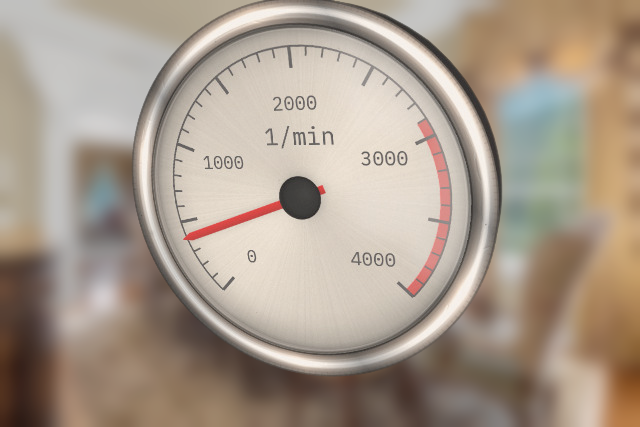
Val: 400 rpm
